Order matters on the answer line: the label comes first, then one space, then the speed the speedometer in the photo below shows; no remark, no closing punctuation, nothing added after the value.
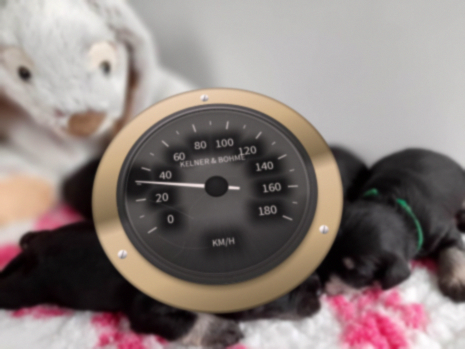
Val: 30 km/h
